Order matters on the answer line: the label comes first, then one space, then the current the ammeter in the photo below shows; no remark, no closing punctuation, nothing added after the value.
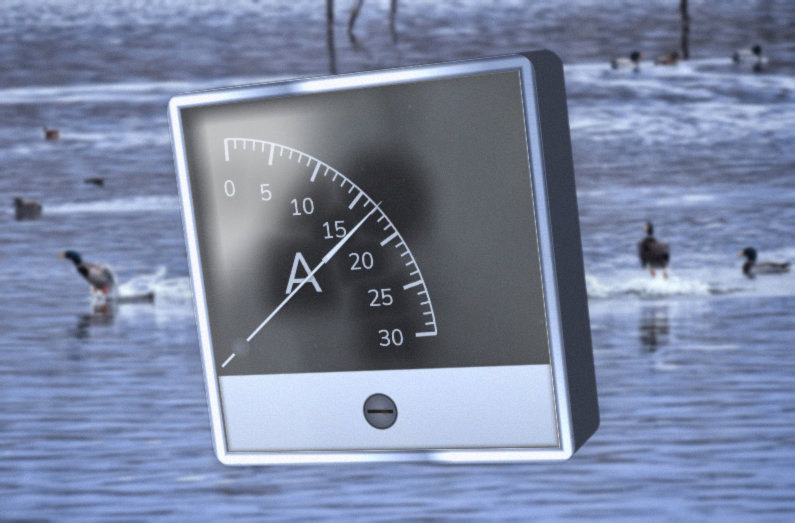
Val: 17 A
